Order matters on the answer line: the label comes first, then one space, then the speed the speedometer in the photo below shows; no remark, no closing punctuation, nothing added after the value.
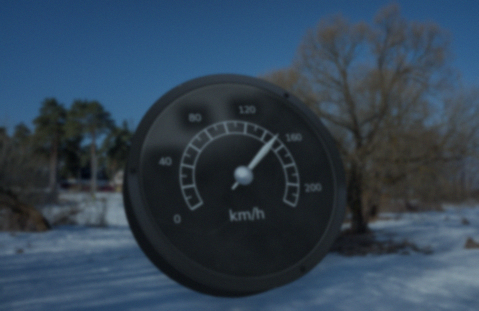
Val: 150 km/h
